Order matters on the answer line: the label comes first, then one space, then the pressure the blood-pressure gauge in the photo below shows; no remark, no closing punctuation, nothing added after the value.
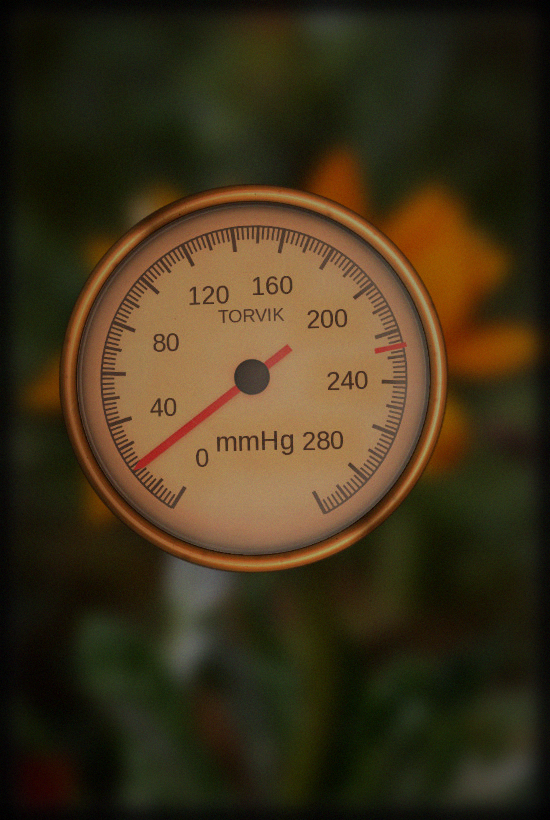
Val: 20 mmHg
